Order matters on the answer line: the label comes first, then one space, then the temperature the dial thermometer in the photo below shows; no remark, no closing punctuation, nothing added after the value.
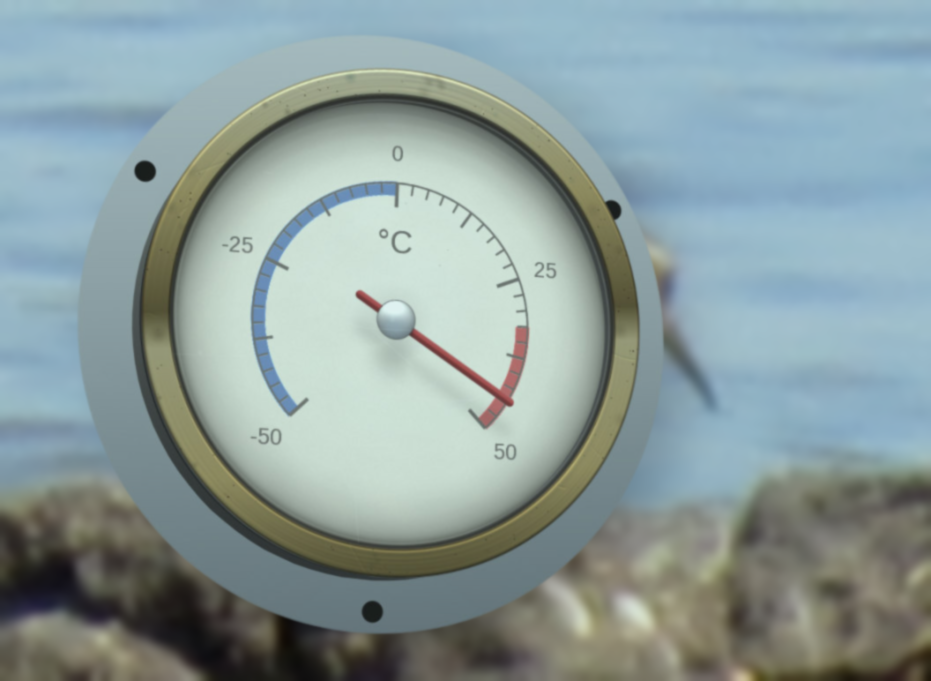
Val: 45 °C
